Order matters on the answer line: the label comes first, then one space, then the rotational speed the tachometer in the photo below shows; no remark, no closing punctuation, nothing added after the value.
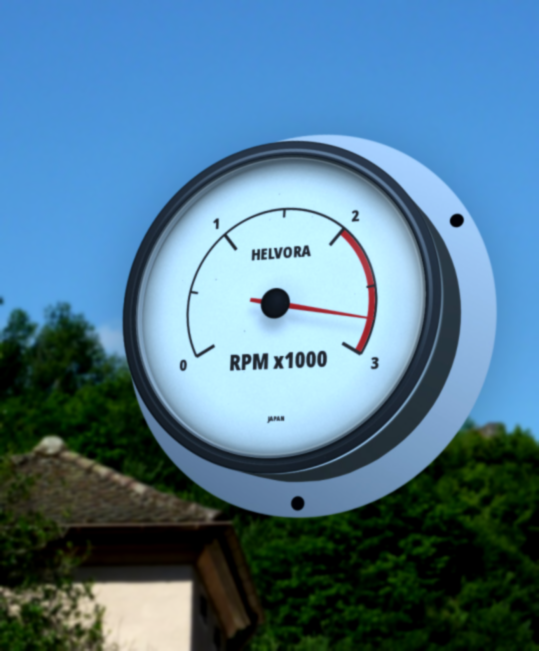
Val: 2750 rpm
